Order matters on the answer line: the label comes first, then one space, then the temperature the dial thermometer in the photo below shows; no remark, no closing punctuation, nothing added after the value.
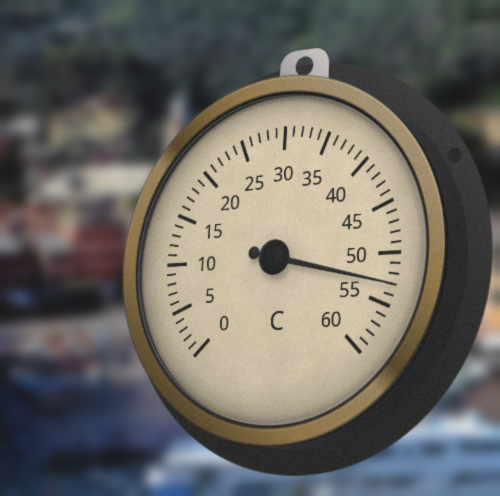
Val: 53 °C
